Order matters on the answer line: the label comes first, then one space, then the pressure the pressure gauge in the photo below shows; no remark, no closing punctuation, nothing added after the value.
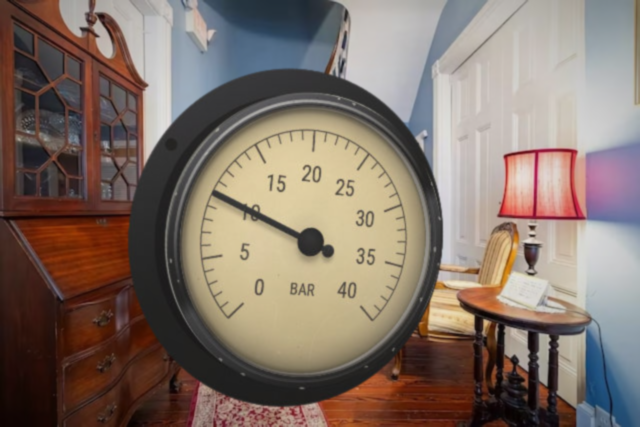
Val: 10 bar
